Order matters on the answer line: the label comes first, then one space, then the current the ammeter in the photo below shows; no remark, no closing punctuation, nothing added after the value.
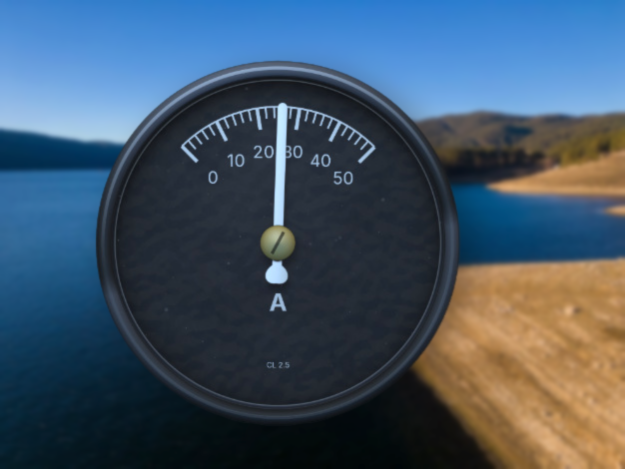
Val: 26 A
